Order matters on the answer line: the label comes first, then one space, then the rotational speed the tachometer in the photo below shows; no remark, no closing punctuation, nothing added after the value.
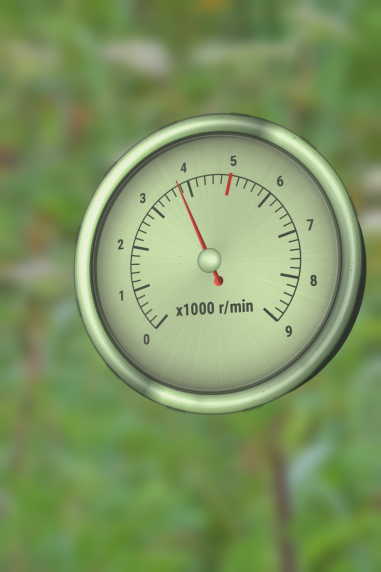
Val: 3800 rpm
